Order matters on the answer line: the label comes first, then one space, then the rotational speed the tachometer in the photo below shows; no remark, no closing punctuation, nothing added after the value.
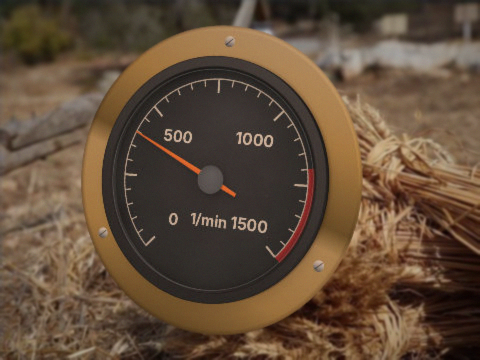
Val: 400 rpm
